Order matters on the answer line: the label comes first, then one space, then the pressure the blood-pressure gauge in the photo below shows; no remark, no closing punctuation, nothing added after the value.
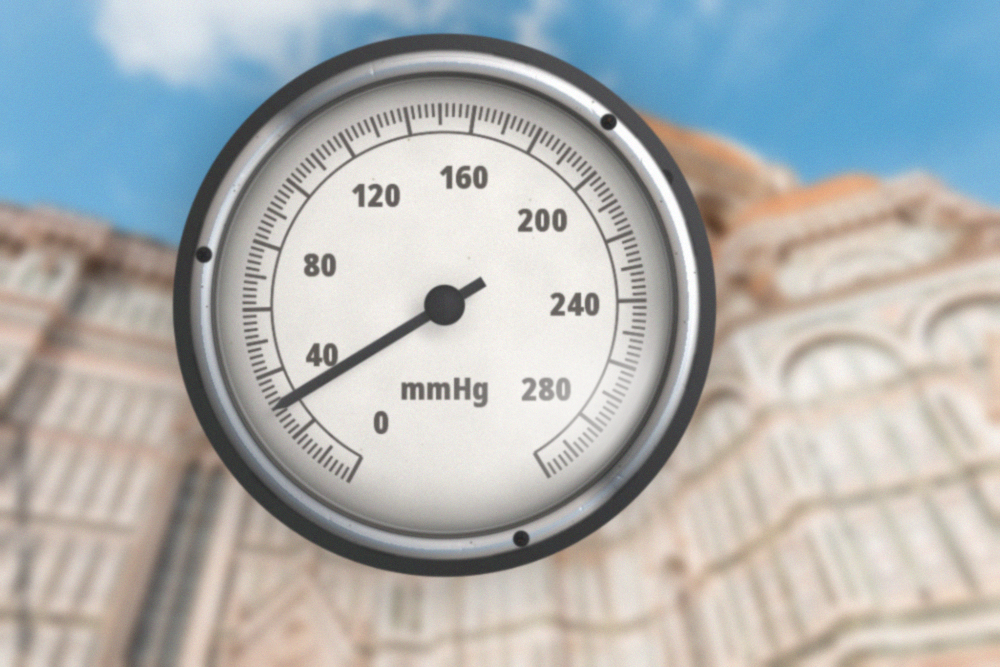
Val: 30 mmHg
